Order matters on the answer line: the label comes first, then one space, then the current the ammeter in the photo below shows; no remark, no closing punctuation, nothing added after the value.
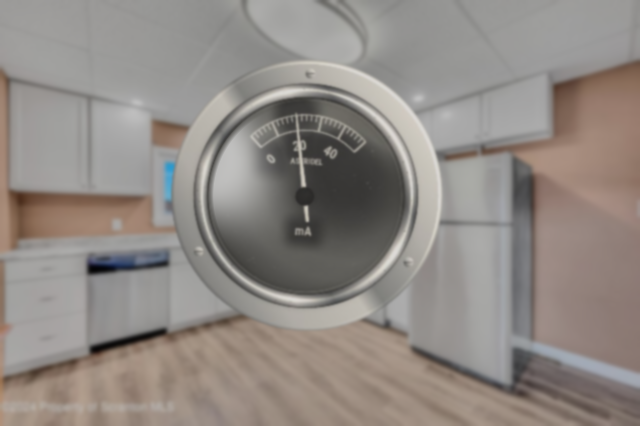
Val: 20 mA
